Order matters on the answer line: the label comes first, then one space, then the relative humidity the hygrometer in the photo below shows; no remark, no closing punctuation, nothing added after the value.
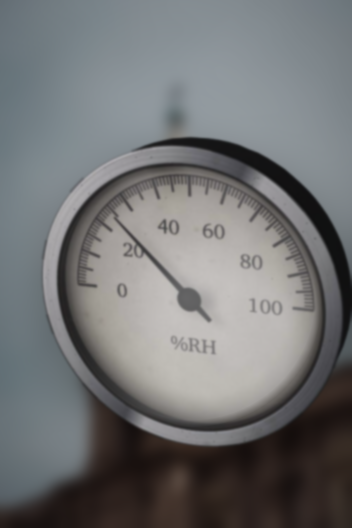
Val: 25 %
